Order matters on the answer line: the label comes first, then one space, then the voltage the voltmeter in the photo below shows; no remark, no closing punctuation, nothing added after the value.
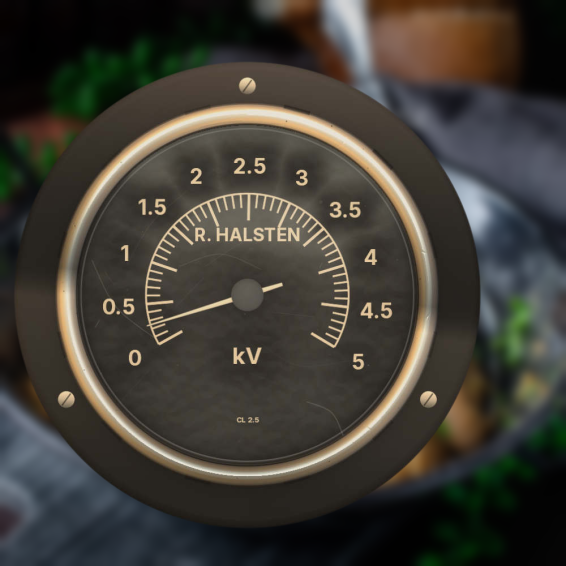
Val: 0.25 kV
